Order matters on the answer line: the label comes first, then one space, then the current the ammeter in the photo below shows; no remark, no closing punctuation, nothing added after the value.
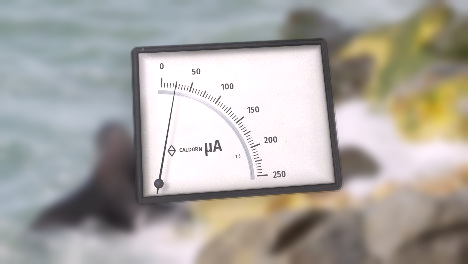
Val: 25 µA
